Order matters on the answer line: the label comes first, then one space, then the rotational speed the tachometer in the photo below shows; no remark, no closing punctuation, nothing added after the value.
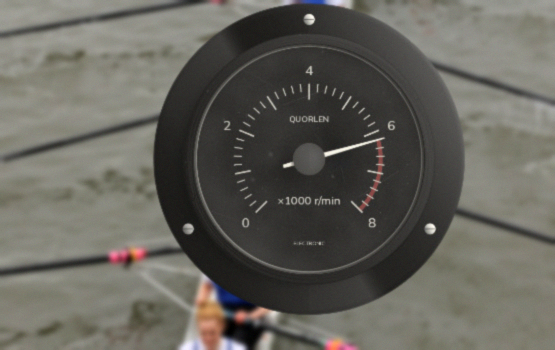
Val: 6200 rpm
